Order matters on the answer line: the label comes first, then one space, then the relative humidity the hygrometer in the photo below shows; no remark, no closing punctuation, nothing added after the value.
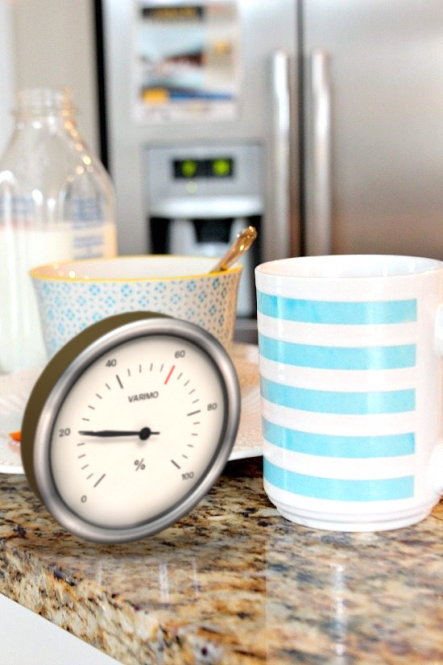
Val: 20 %
